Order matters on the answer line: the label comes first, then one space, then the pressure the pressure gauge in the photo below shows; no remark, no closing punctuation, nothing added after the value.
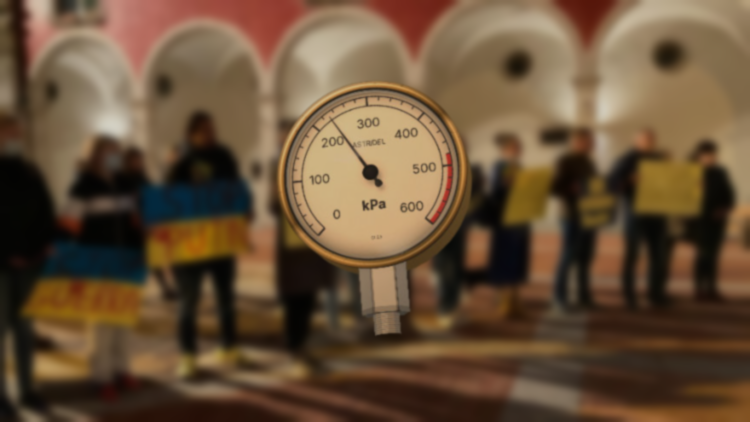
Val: 230 kPa
